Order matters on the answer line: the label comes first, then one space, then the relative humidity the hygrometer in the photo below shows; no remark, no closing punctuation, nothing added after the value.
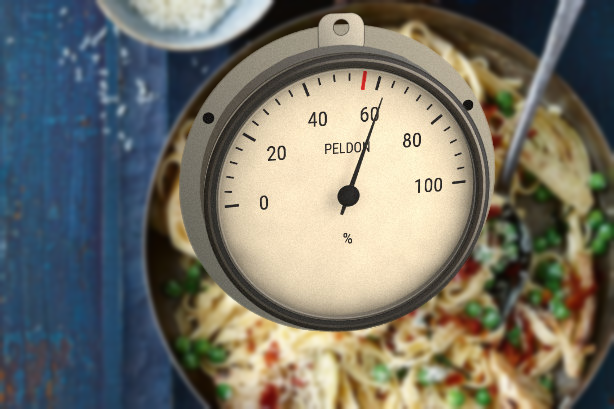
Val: 62 %
